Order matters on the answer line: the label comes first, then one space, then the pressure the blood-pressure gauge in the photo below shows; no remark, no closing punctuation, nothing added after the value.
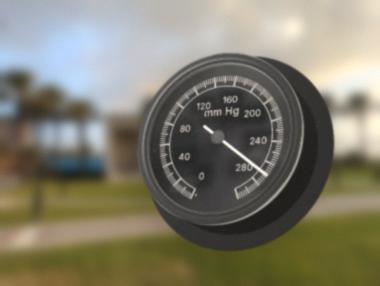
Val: 270 mmHg
